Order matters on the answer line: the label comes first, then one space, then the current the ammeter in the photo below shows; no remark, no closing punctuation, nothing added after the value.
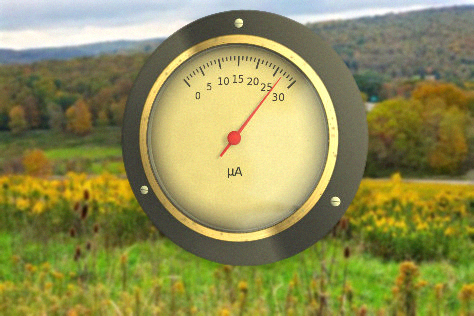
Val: 27 µA
